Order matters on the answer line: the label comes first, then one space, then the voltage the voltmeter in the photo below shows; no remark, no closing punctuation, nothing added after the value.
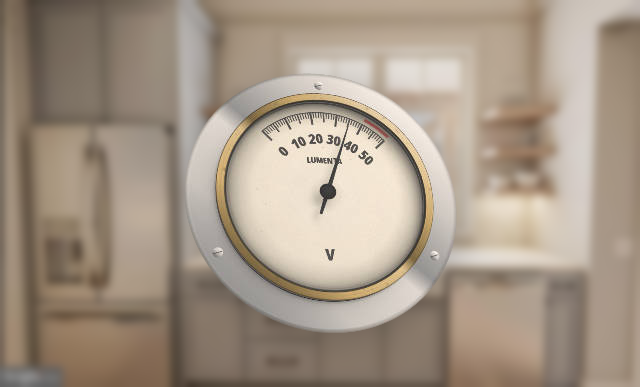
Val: 35 V
